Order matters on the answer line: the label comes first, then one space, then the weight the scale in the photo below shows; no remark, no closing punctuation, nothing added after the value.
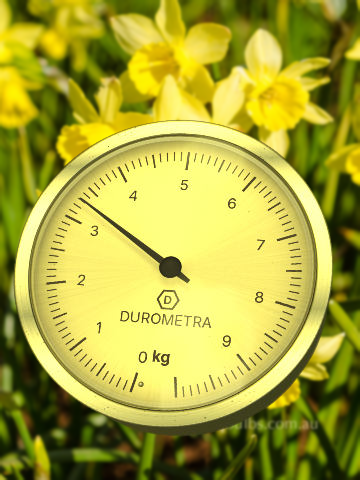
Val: 3.3 kg
